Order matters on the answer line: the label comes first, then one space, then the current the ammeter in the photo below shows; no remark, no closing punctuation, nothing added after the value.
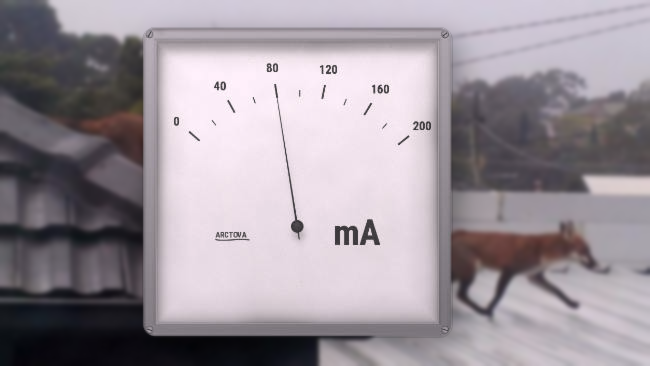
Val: 80 mA
